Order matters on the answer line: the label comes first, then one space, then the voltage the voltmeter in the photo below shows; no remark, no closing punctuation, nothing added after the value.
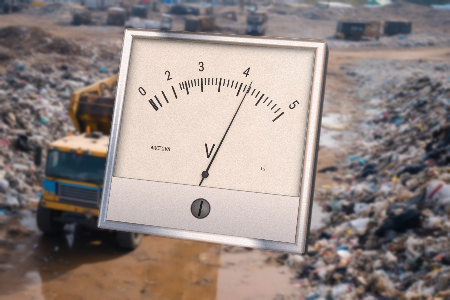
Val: 4.2 V
